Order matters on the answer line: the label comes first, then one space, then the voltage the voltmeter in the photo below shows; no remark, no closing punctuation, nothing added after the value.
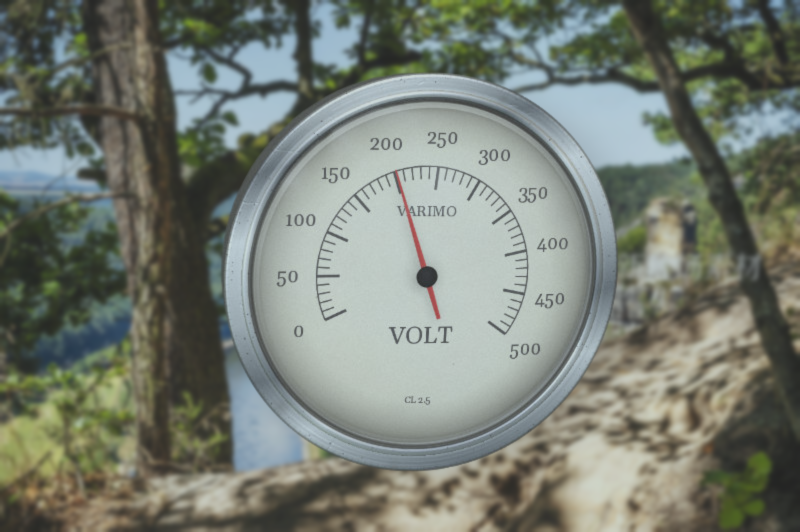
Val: 200 V
